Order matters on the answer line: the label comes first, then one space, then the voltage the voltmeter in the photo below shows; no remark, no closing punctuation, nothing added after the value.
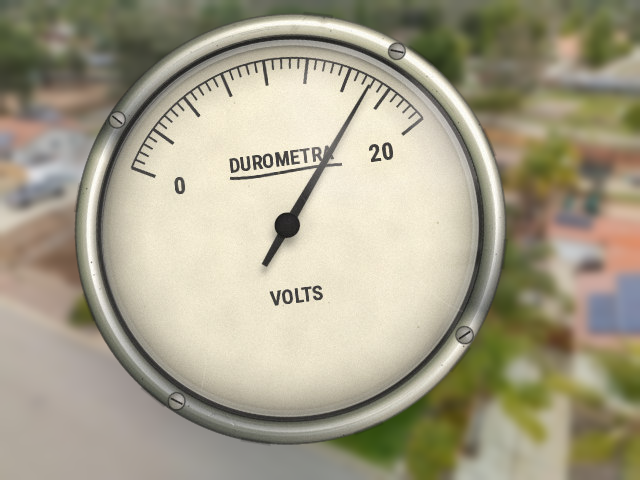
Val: 16.5 V
